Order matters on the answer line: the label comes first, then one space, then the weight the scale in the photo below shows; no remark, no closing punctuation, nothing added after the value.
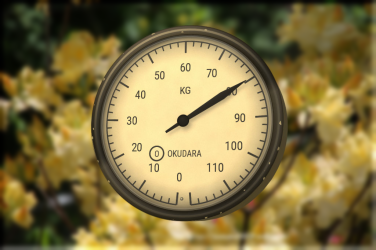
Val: 80 kg
